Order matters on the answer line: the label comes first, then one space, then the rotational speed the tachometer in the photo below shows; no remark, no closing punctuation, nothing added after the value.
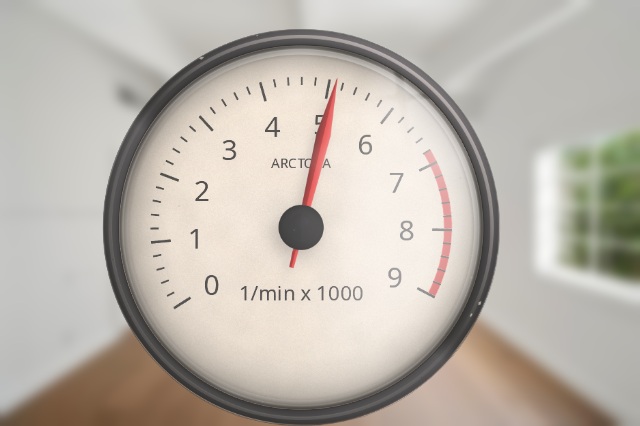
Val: 5100 rpm
